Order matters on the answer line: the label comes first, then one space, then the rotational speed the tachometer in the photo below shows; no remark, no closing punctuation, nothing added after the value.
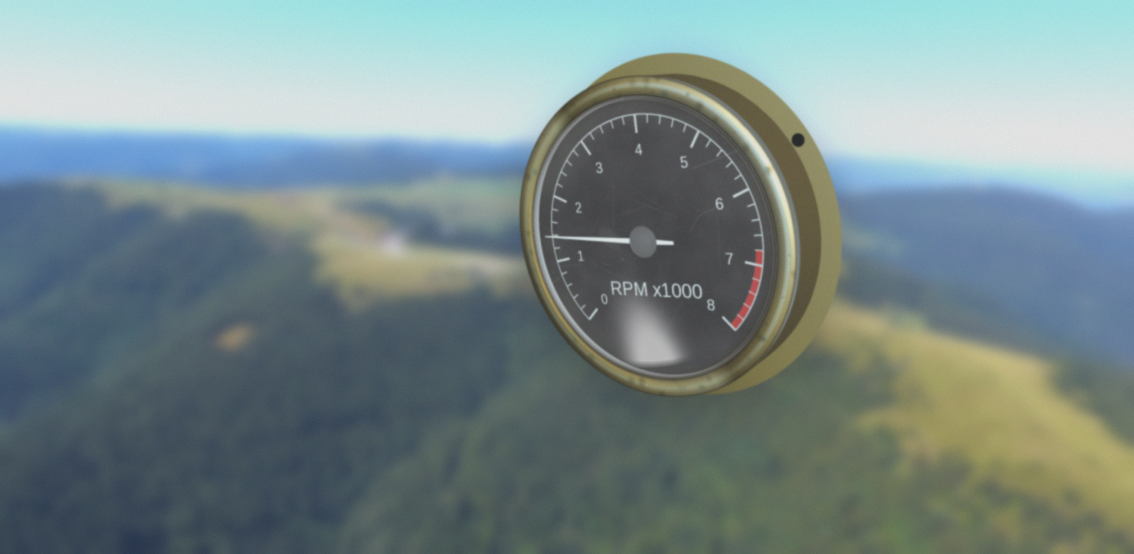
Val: 1400 rpm
